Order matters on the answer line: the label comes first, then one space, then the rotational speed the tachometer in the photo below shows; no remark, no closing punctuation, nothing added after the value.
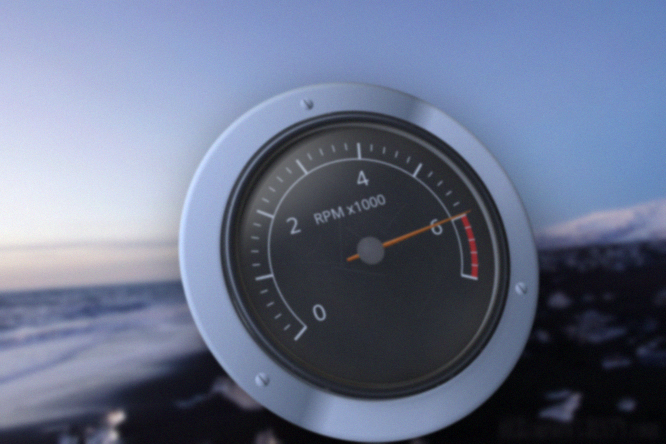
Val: 6000 rpm
